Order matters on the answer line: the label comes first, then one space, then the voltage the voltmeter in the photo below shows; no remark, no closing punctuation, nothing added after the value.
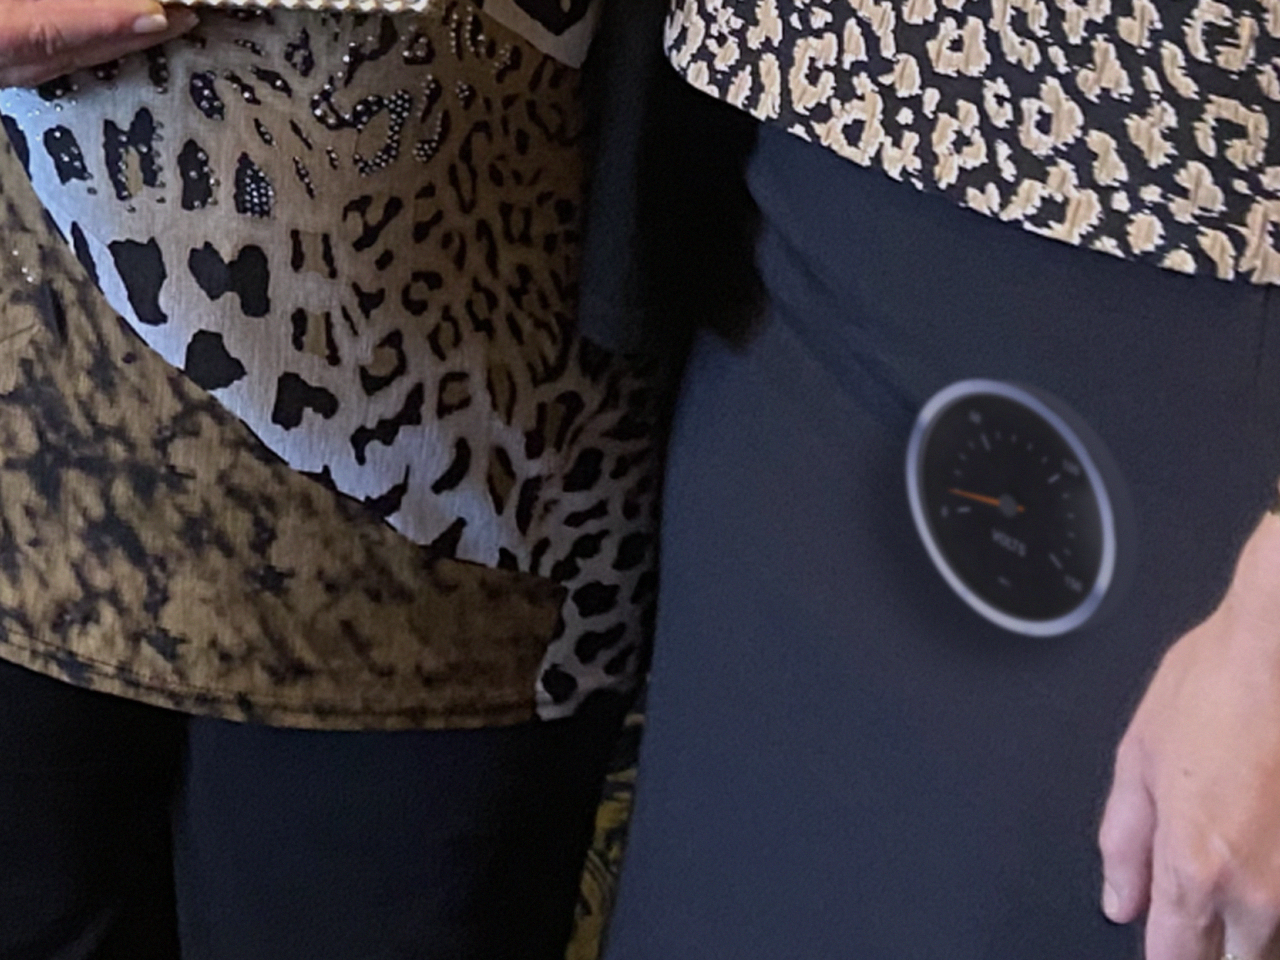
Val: 10 V
